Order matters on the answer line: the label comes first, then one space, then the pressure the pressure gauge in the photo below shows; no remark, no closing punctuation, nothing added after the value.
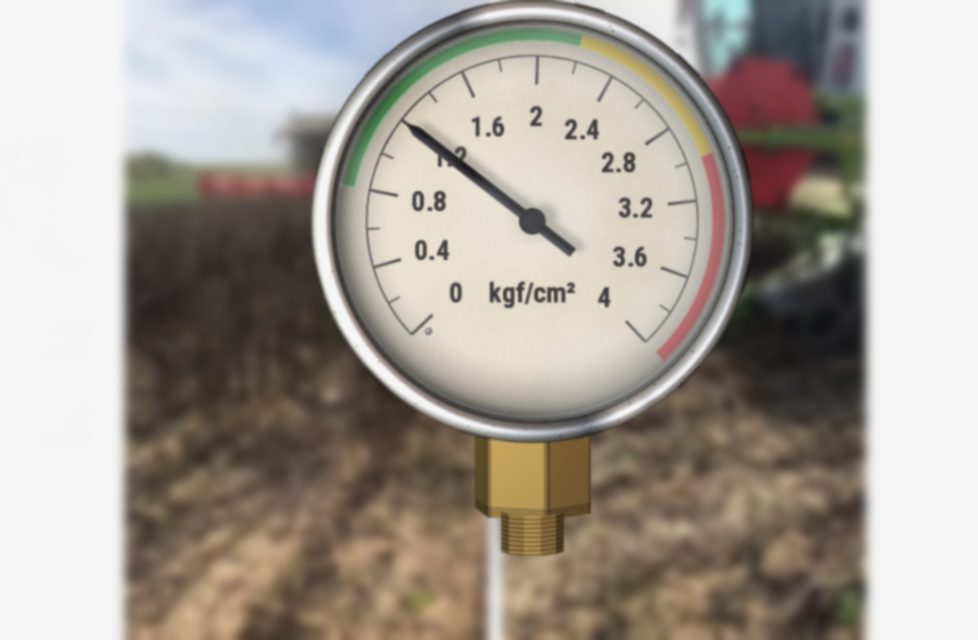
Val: 1.2 kg/cm²
